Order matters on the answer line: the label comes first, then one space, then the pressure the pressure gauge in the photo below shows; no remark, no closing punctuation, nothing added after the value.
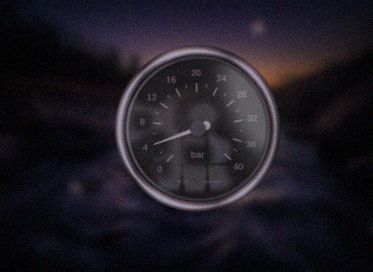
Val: 4 bar
